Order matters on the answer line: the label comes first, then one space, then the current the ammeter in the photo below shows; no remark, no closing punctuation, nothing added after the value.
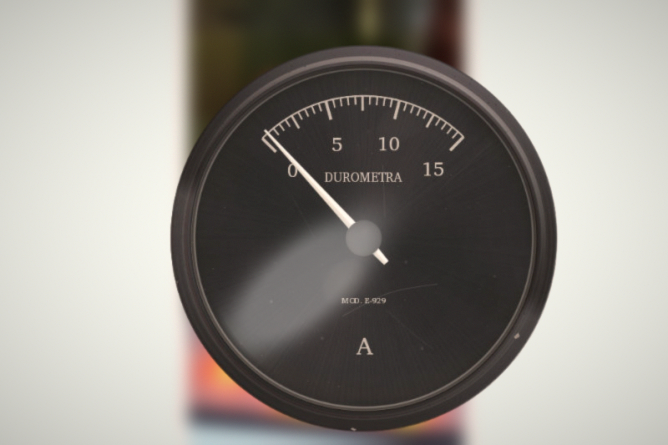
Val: 0.5 A
